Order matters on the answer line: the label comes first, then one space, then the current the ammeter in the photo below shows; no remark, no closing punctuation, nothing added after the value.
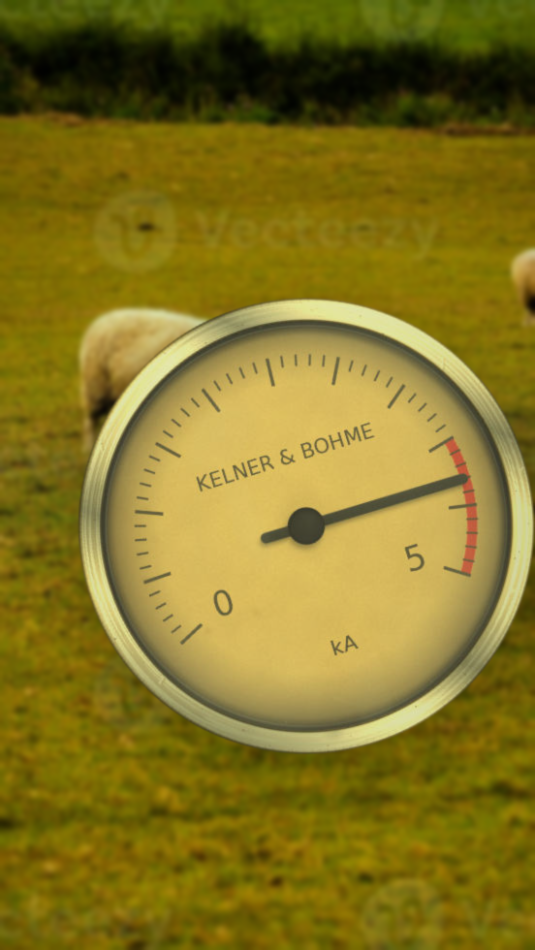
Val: 4.3 kA
